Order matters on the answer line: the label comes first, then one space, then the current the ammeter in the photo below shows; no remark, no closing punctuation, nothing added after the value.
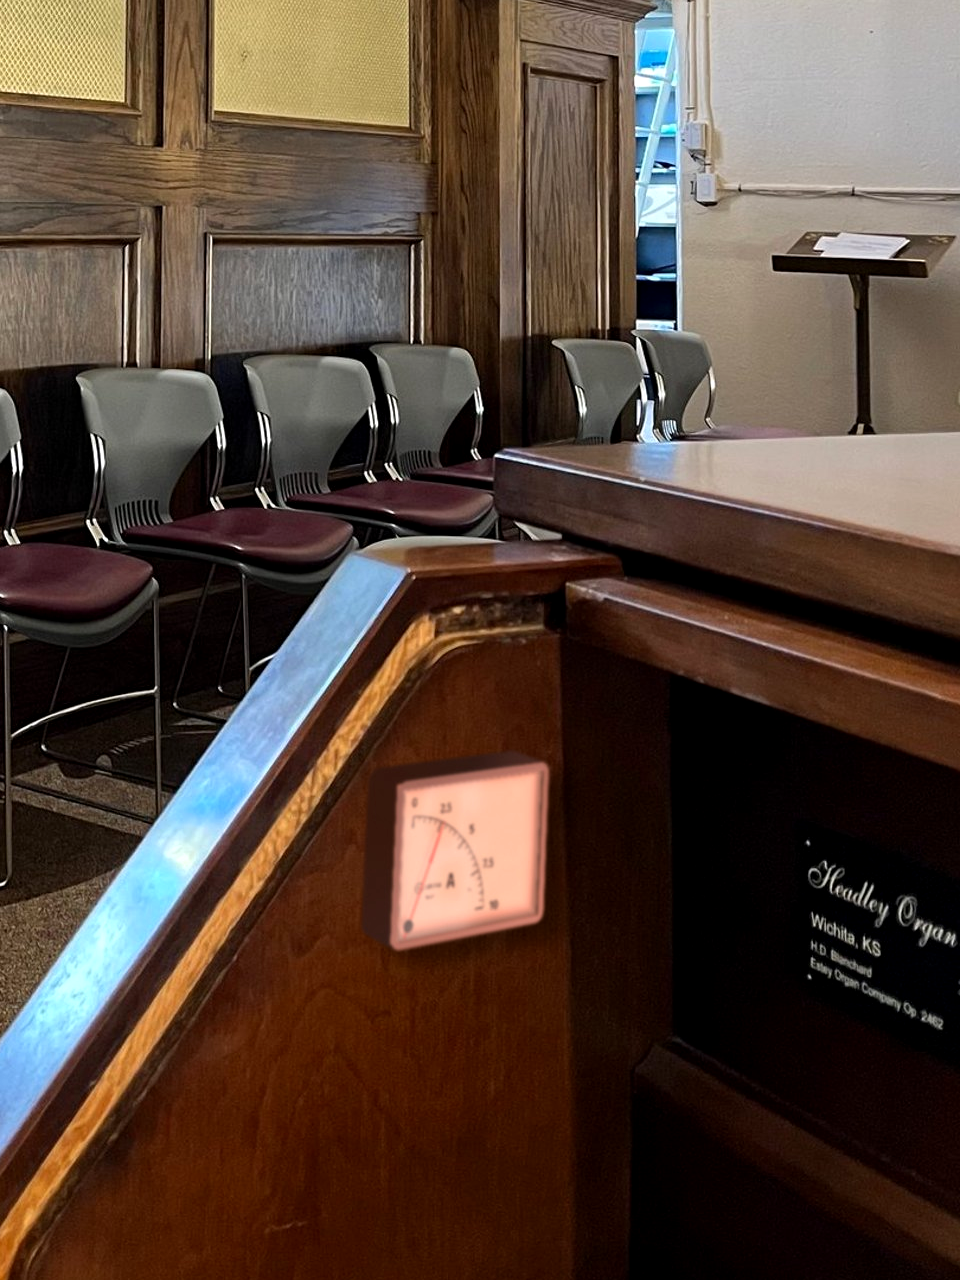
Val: 2.5 A
